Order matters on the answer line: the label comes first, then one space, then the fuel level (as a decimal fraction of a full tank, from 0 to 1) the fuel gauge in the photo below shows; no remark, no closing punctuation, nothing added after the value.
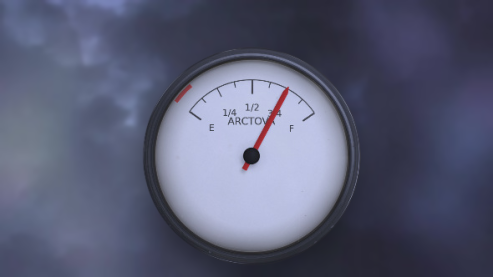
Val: 0.75
